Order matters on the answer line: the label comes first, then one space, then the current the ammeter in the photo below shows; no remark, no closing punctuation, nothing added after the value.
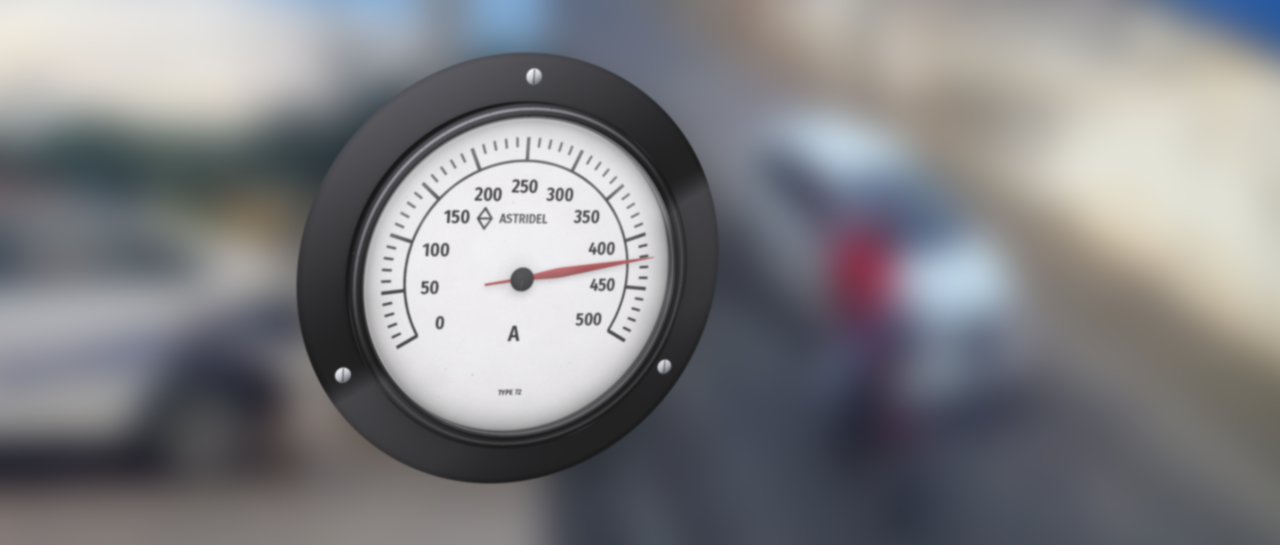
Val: 420 A
